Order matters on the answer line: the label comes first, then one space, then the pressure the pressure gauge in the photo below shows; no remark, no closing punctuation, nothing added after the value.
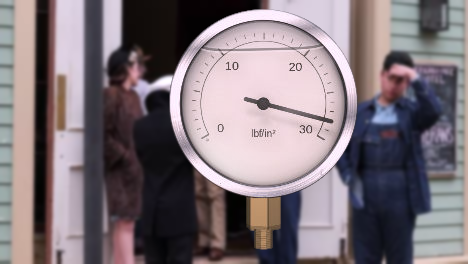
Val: 28 psi
